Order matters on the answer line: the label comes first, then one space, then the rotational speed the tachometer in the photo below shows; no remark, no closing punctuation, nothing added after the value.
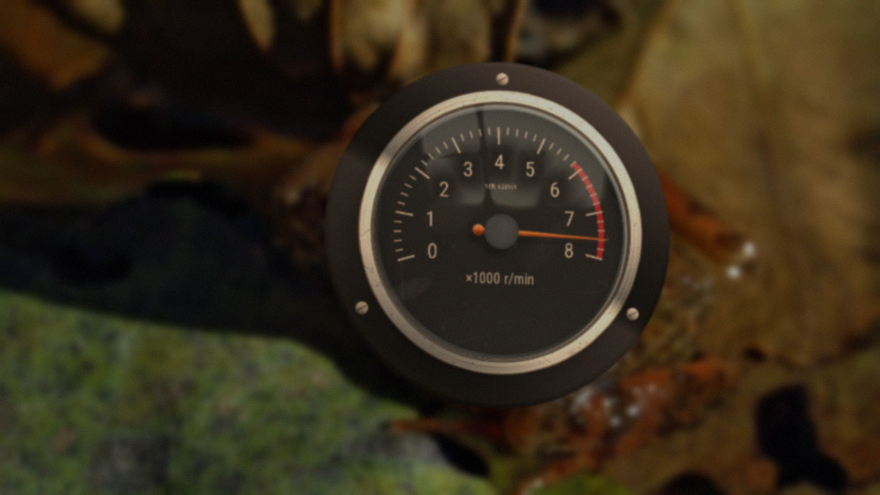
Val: 7600 rpm
